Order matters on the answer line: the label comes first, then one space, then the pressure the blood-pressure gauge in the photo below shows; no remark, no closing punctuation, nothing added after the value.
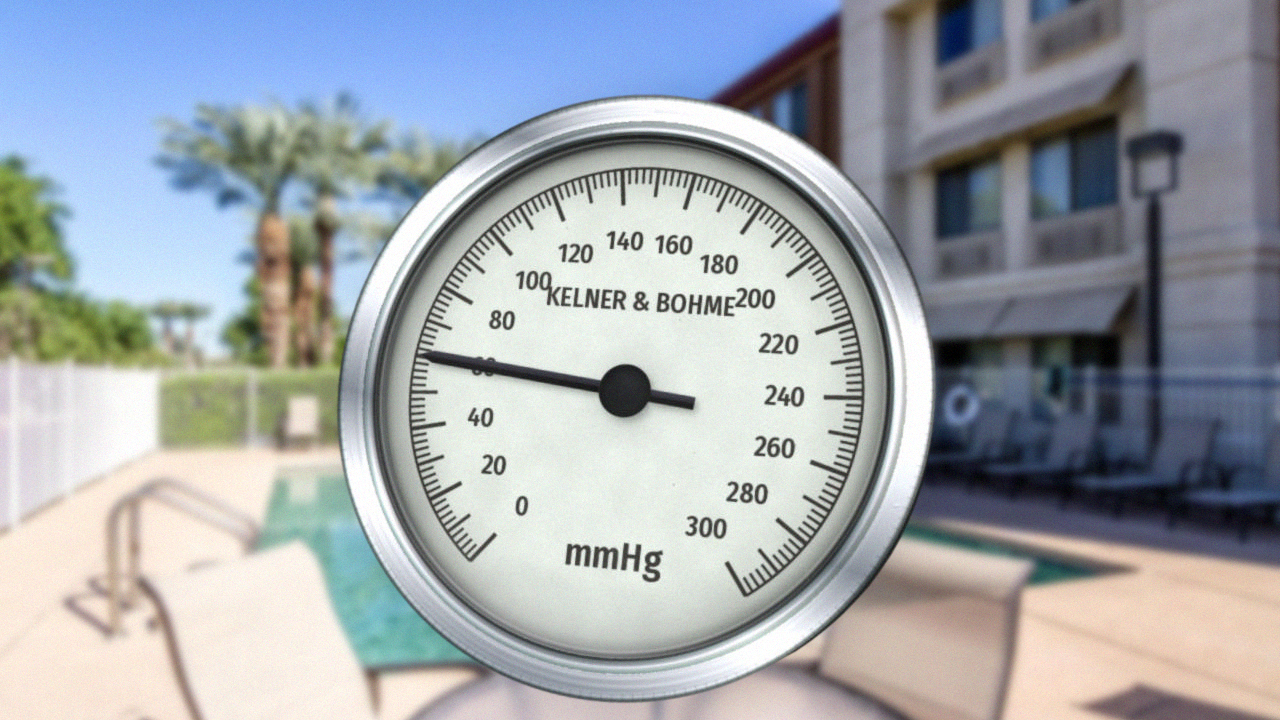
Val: 60 mmHg
